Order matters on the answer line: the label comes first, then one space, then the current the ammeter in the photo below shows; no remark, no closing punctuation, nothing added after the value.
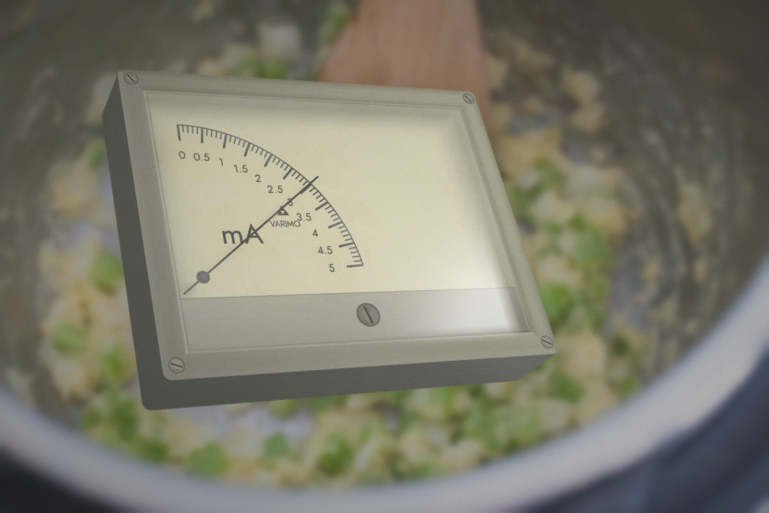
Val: 3 mA
